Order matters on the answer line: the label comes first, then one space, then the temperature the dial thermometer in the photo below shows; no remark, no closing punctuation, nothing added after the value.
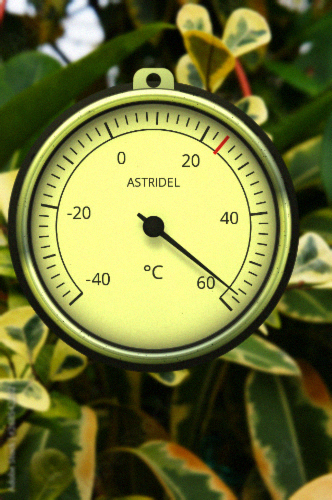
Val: 57 °C
